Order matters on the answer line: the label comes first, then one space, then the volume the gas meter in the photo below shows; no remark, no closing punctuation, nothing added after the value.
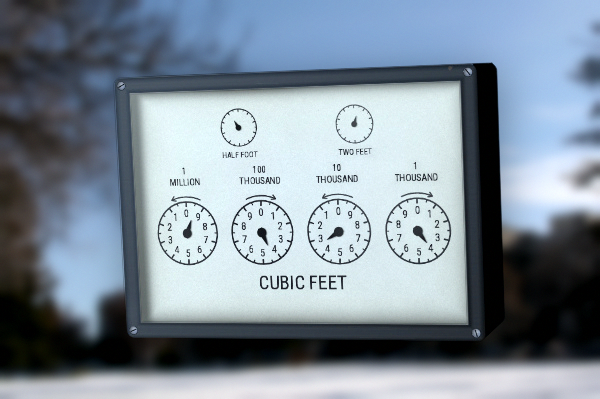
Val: 943400 ft³
